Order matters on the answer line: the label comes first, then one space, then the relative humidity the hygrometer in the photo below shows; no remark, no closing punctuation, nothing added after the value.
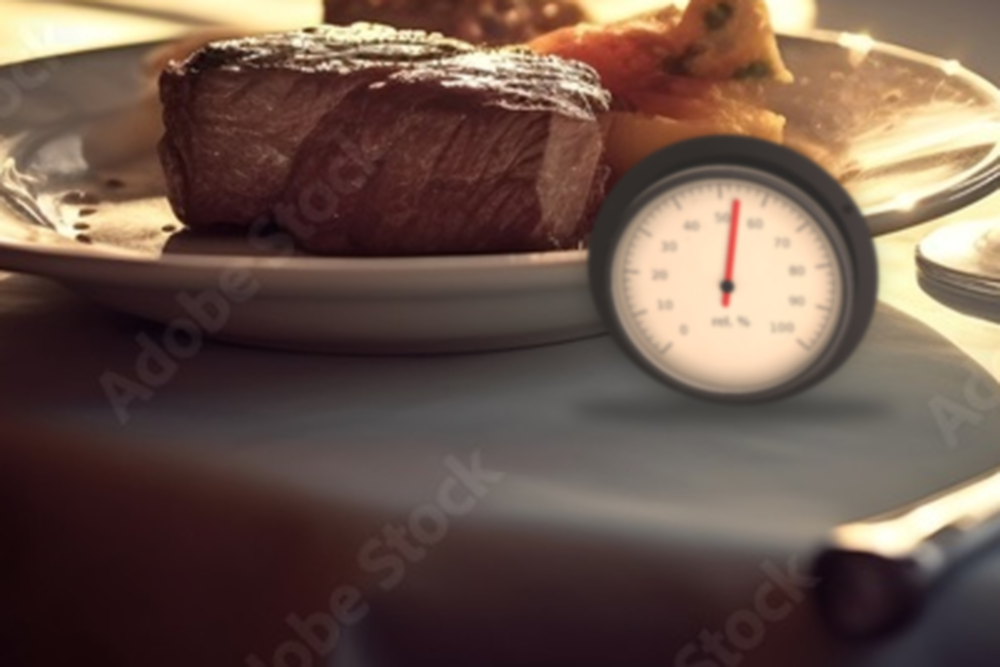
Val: 54 %
